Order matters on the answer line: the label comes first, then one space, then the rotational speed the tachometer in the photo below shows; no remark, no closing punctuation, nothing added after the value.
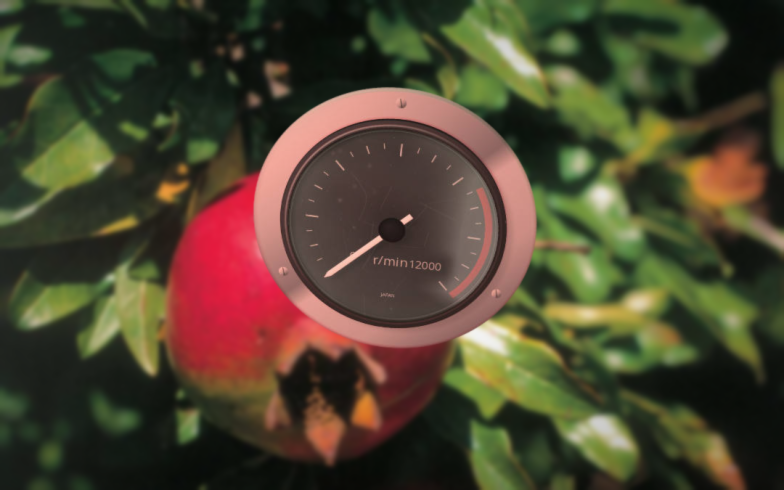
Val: 0 rpm
